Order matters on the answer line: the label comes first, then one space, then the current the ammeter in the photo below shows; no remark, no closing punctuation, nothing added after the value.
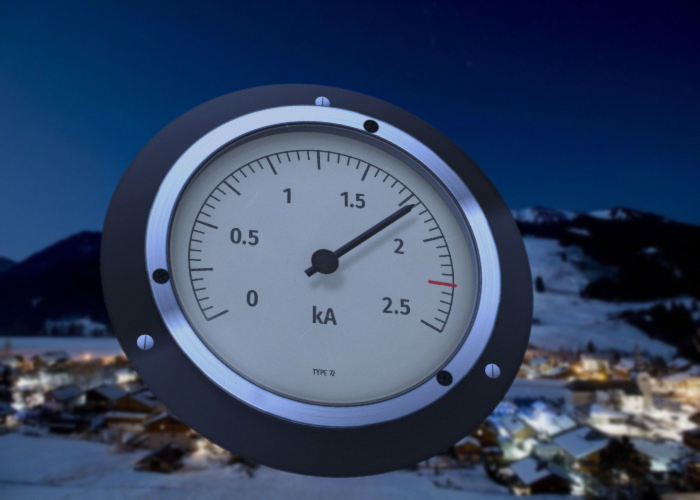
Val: 1.8 kA
